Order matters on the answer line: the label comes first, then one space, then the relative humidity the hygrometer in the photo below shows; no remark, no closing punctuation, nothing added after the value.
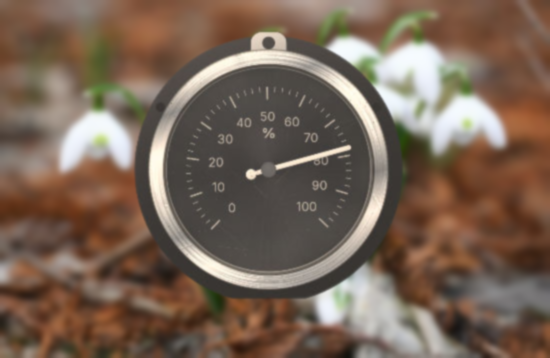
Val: 78 %
